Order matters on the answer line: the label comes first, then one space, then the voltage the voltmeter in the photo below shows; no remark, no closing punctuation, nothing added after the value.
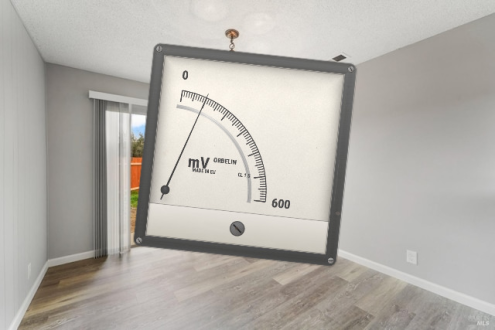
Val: 100 mV
